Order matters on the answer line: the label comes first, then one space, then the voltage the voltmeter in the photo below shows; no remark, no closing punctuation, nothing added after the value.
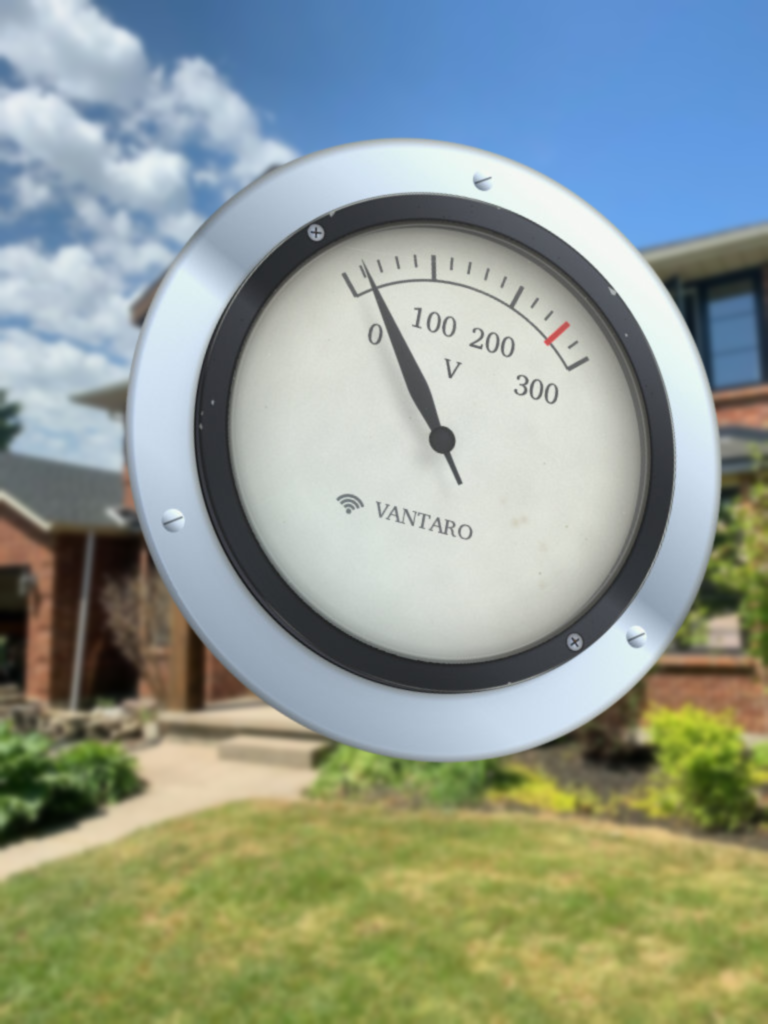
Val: 20 V
